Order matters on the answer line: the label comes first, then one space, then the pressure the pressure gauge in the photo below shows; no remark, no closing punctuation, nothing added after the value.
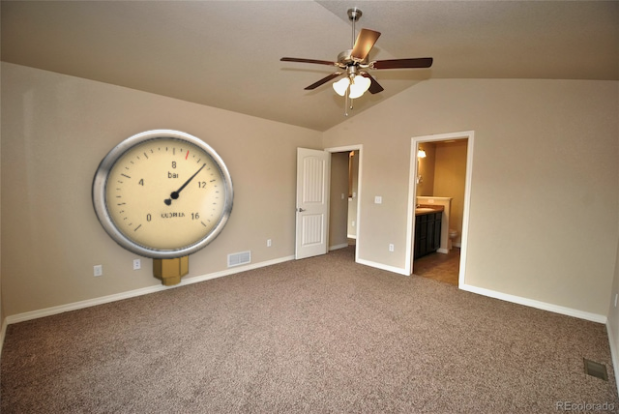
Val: 10.5 bar
